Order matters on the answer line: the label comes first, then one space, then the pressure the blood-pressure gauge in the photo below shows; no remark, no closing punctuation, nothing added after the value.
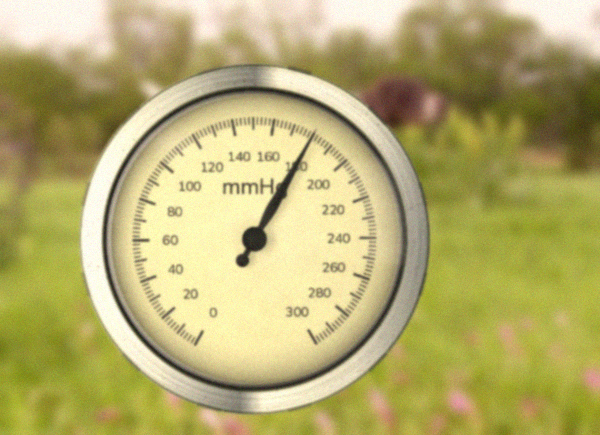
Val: 180 mmHg
